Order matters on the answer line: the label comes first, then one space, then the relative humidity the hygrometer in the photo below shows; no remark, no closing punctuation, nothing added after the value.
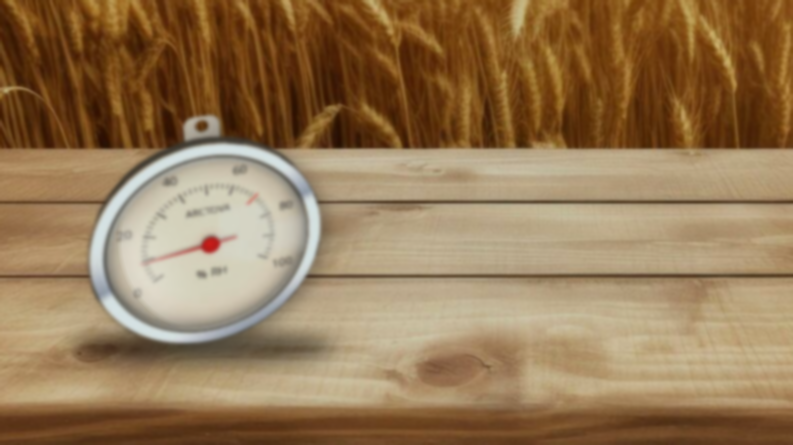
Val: 10 %
